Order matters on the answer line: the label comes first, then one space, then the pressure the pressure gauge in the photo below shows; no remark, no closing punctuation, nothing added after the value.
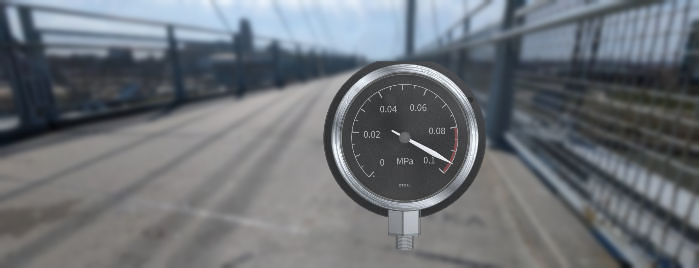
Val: 0.095 MPa
